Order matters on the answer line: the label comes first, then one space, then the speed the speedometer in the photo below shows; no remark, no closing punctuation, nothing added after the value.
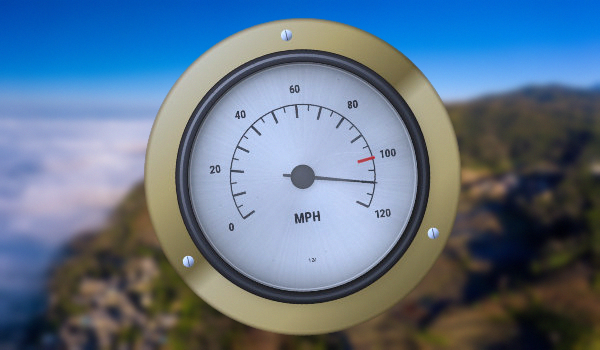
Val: 110 mph
